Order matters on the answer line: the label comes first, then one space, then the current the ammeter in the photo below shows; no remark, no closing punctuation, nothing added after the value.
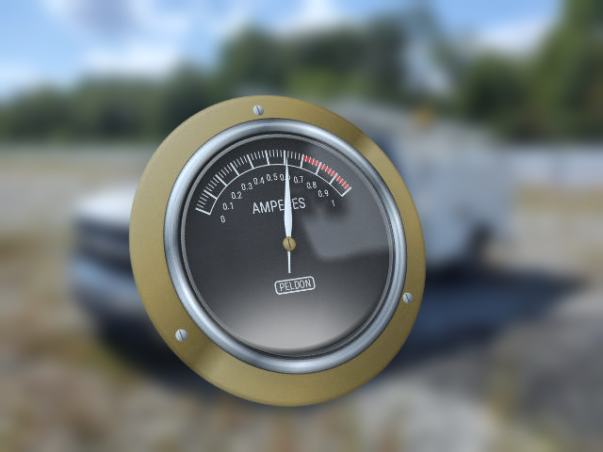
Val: 0.6 A
